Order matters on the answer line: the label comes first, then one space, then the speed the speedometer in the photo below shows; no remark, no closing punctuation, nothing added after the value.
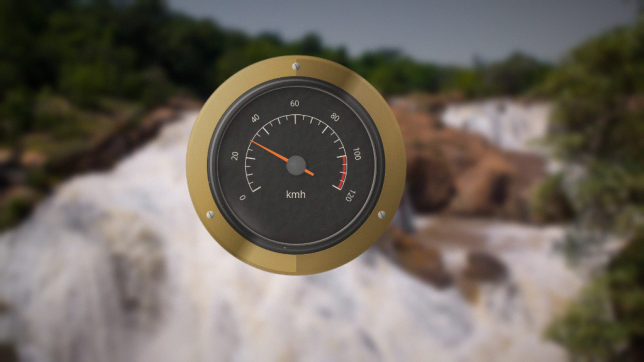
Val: 30 km/h
